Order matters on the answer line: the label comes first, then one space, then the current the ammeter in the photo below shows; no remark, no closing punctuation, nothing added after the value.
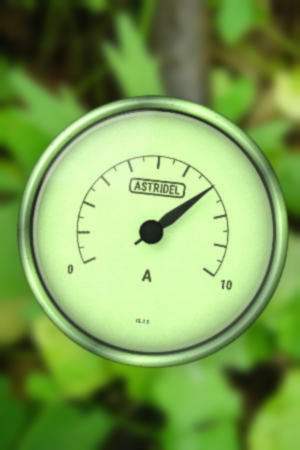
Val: 7 A
